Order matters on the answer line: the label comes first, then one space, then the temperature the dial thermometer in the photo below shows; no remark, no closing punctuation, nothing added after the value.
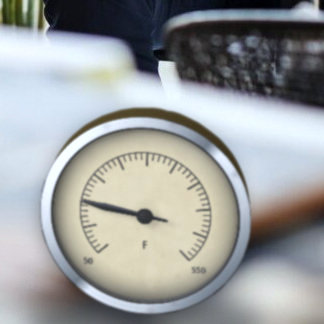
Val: 150 °F
